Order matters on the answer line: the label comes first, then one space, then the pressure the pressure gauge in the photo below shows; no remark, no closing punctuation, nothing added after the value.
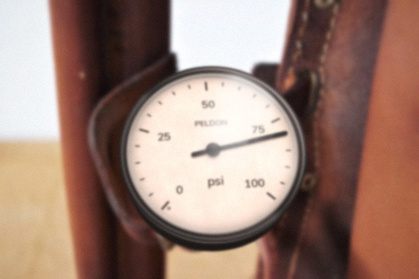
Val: 80 psi
